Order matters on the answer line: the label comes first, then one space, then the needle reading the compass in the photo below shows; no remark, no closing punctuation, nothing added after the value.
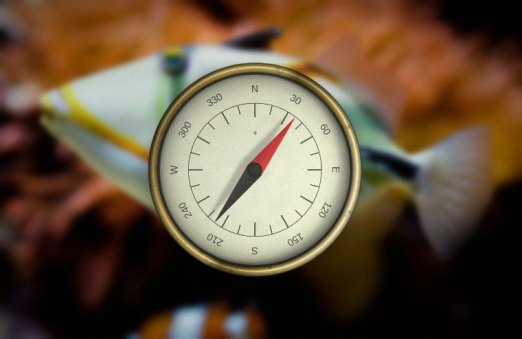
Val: 37.5 °
